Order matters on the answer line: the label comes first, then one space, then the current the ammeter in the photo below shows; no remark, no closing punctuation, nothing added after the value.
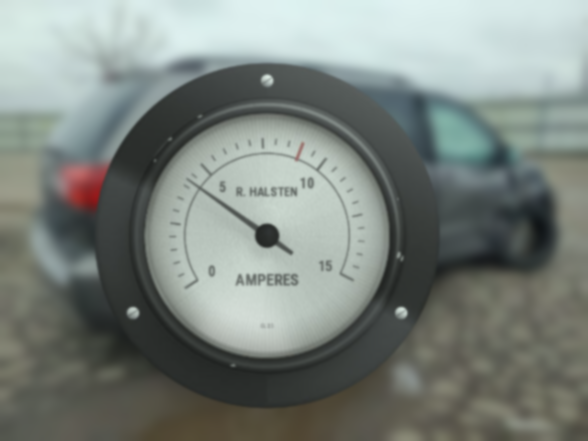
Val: 4.25 A
